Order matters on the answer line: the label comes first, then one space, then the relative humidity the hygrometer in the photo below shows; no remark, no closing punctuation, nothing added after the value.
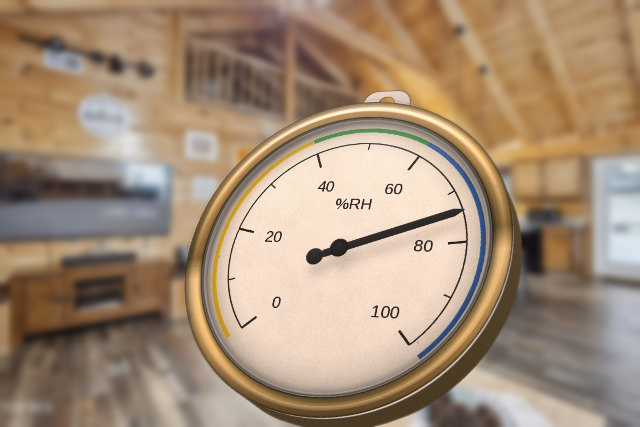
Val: 75 %
